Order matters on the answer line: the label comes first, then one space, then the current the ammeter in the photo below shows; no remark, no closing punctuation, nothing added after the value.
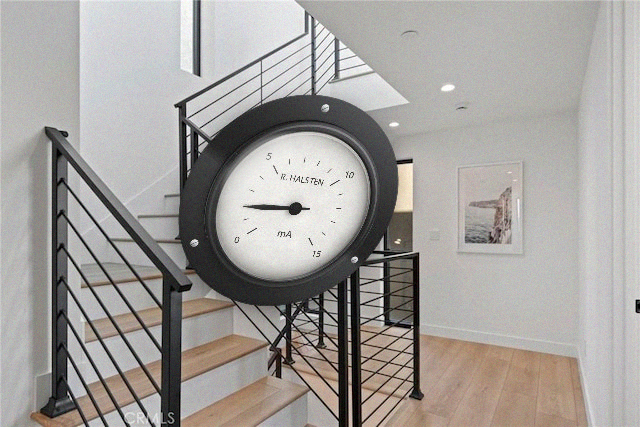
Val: 2 mA
